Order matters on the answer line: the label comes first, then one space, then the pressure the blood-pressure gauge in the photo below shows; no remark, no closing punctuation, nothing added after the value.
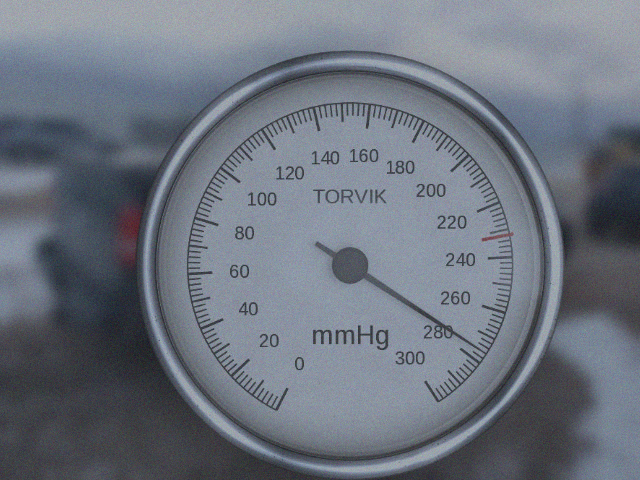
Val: 276 mmHg
